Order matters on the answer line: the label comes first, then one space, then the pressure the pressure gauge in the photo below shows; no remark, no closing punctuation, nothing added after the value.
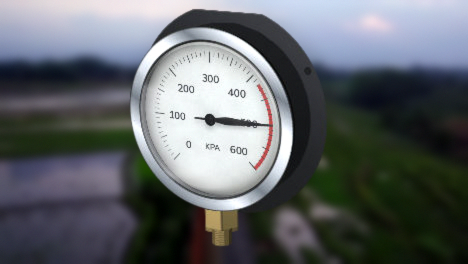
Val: 500 kPa
